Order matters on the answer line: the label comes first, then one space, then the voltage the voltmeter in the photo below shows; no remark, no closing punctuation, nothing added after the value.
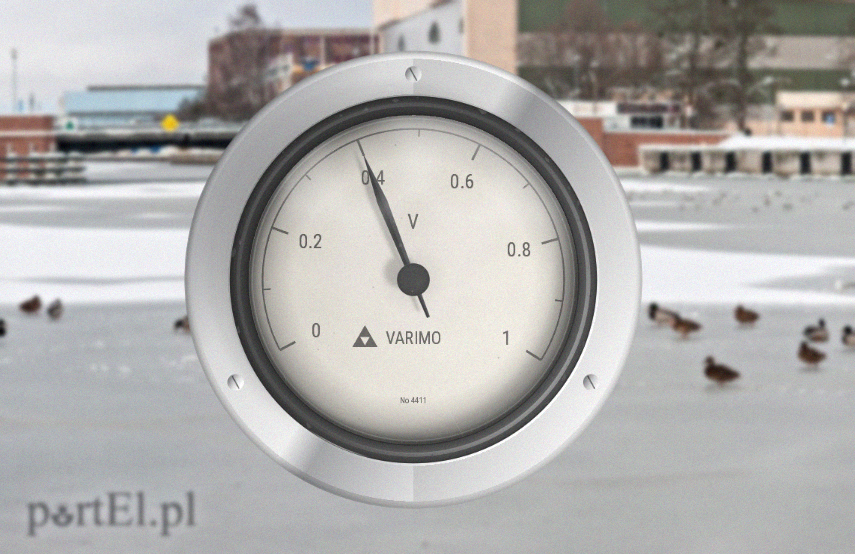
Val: 0.4 V
